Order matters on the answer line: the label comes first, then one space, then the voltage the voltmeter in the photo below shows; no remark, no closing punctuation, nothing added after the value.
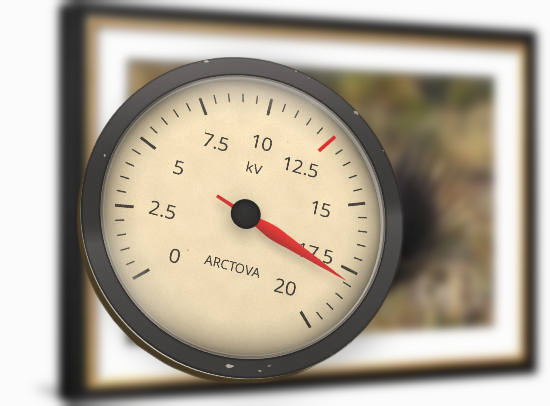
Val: 18 kV
